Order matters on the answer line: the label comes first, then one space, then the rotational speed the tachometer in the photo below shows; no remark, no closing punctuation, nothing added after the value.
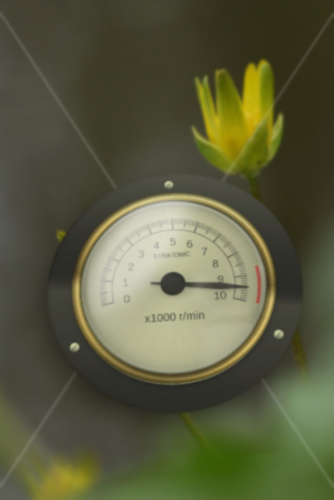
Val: 9500 rpm
